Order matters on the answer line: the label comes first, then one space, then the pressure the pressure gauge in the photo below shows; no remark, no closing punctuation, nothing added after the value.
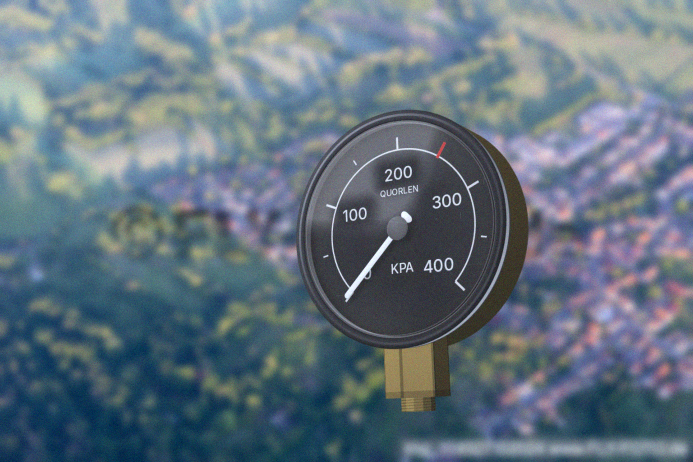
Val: 0 kPa
